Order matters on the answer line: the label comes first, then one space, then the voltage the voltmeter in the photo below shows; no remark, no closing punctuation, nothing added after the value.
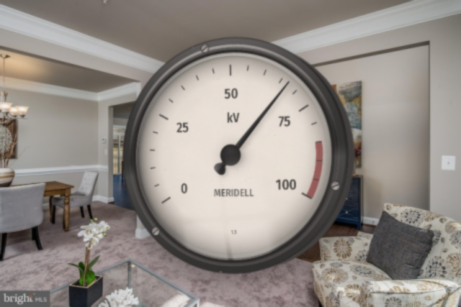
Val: 67.5 kV
